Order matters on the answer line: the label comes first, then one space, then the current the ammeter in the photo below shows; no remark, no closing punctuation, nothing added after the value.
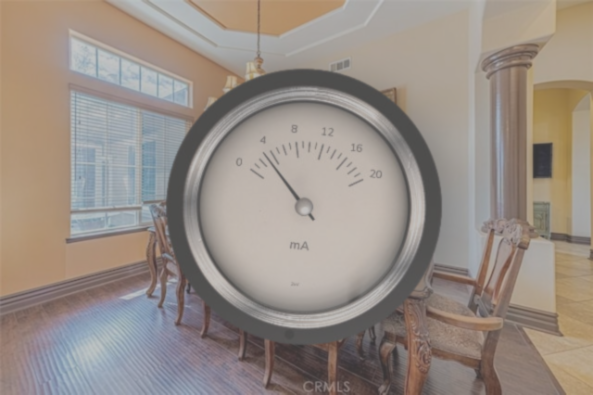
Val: 3 mA
